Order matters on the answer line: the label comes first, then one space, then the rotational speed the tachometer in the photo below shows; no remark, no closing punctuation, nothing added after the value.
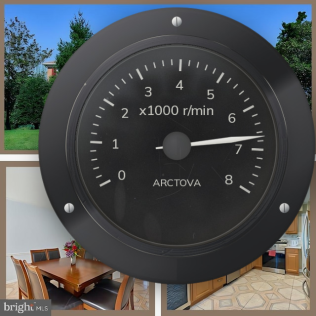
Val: 6700 rpm
